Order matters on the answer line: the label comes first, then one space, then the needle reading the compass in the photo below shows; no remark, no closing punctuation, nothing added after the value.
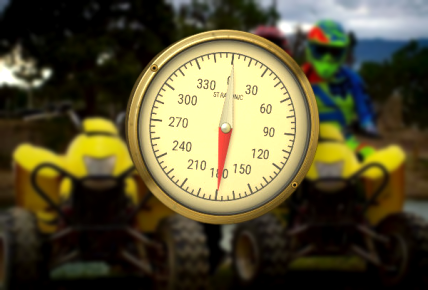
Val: 180 °
